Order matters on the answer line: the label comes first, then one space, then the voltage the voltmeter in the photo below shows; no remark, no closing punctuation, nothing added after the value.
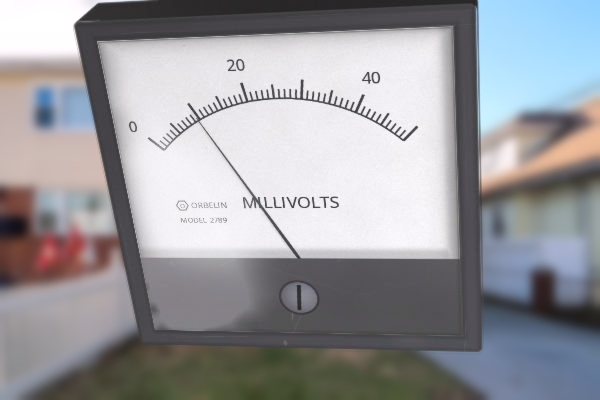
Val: 10 mV
